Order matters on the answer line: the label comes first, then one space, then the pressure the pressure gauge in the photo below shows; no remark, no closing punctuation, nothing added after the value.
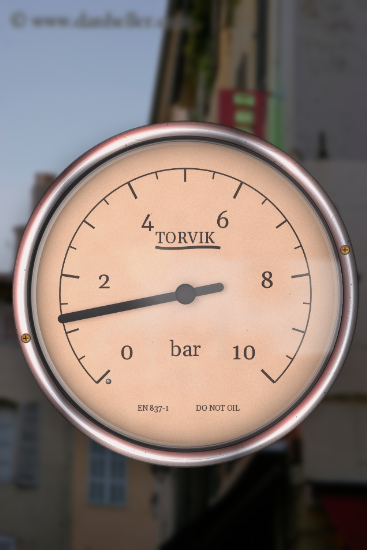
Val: 1.25 bar
